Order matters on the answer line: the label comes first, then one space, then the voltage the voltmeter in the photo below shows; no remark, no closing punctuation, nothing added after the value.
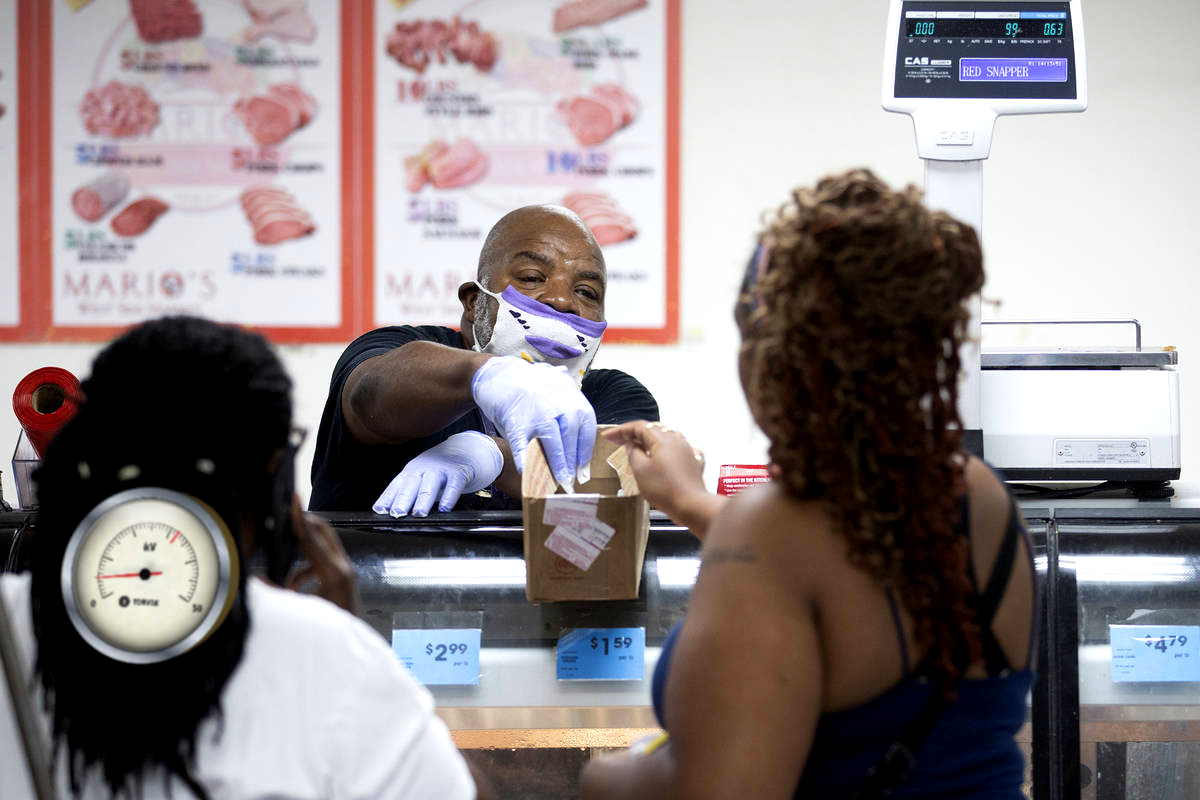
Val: 5 kV
